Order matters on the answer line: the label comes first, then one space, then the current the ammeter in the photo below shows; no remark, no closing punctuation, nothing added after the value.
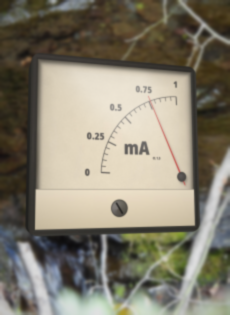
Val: 0.75 mA
